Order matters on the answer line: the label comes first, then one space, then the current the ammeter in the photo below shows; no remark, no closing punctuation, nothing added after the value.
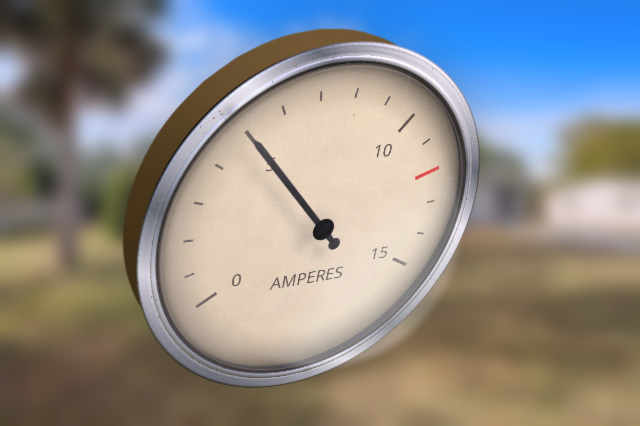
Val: 5 A
